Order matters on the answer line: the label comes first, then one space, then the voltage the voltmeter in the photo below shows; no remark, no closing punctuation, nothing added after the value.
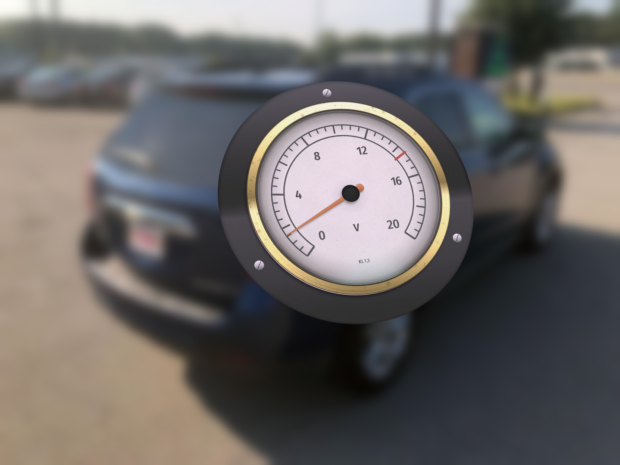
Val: 1.5 V
